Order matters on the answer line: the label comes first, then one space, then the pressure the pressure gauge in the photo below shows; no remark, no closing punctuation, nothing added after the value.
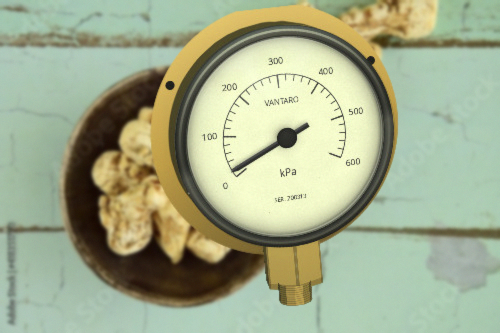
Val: 20 kPa
